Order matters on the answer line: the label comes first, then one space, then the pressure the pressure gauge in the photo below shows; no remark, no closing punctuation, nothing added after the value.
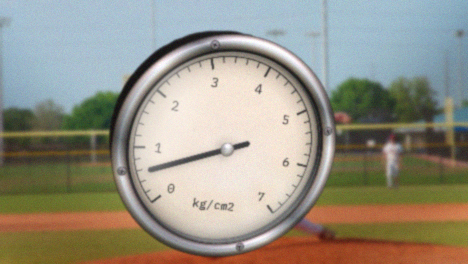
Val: 0.6 kg/cm²
